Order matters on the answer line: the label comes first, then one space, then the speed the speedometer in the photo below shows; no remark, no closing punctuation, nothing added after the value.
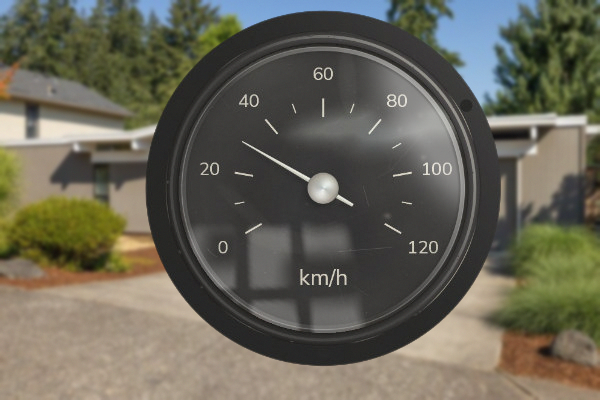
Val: 30 km/h
